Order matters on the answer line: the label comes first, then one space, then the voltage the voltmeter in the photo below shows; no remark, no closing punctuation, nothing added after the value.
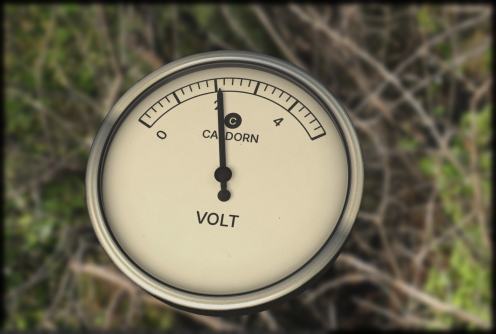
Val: 2.1 V
